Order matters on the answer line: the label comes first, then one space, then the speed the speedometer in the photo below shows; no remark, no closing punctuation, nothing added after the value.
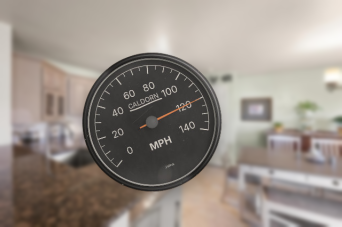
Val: 120 mph
